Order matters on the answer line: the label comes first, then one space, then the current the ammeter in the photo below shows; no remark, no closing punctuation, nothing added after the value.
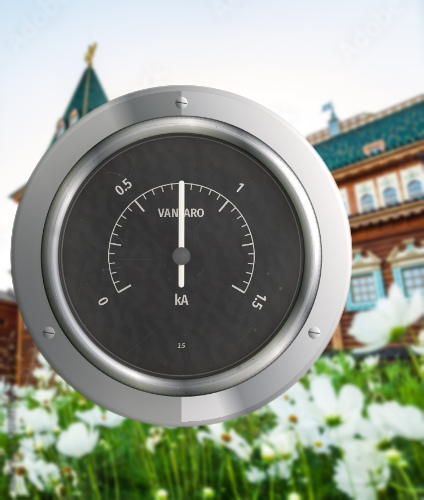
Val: 0.75 kA
